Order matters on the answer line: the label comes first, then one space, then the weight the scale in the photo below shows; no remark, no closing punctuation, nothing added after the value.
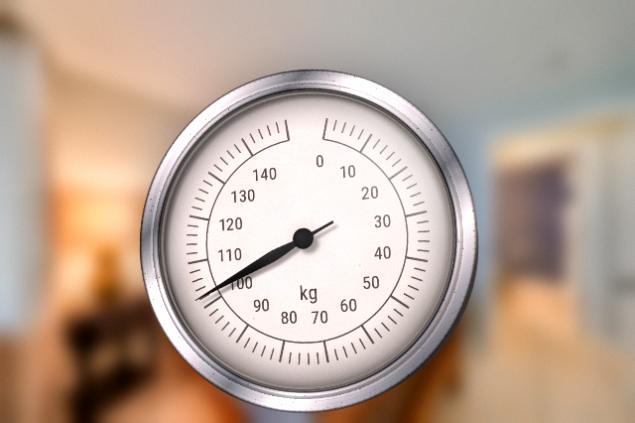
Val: 102 kg
